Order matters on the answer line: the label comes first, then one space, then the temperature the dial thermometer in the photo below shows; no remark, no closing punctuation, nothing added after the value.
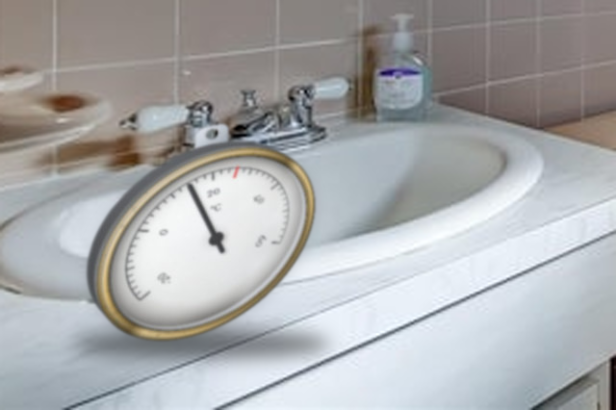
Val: 14 °C
